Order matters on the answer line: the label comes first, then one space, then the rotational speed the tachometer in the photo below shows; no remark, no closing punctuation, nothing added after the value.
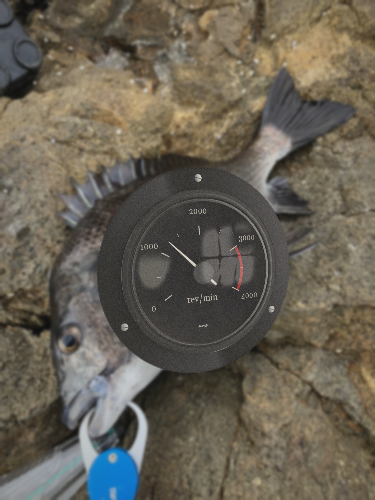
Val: 1250 rpm
